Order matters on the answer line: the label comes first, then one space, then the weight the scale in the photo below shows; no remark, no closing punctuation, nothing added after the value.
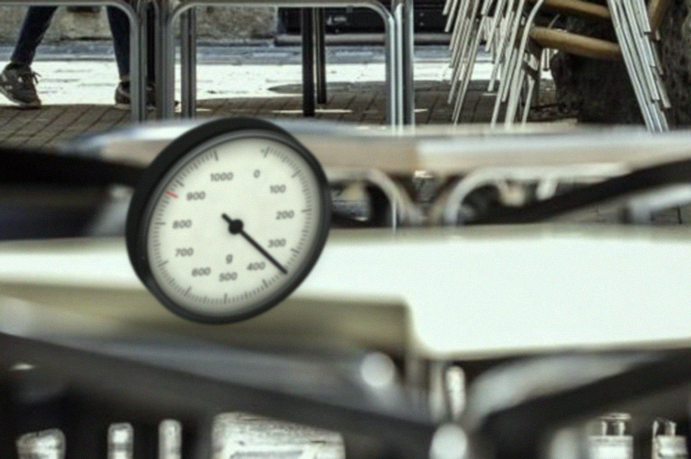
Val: 350 g
